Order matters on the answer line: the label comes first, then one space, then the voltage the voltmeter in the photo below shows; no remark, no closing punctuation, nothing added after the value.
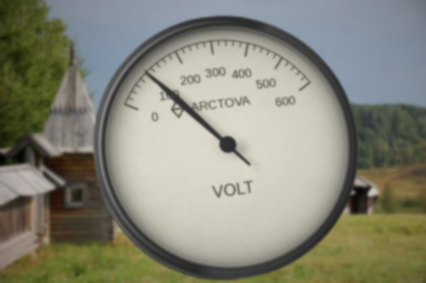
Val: 100 V
